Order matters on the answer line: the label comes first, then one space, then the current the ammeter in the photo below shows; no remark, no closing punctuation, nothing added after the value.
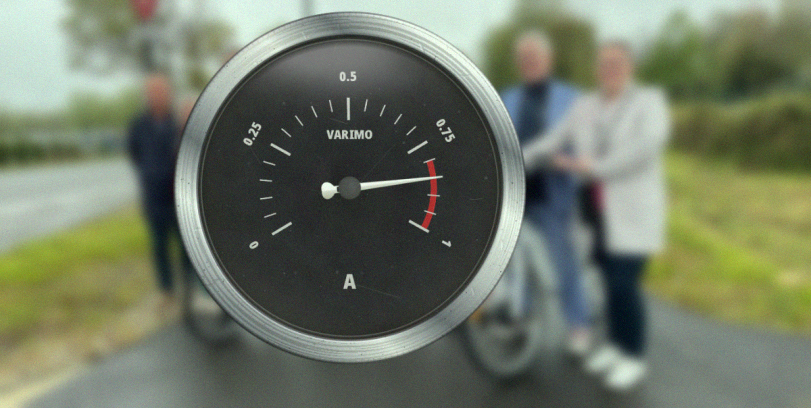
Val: 0.85 A
